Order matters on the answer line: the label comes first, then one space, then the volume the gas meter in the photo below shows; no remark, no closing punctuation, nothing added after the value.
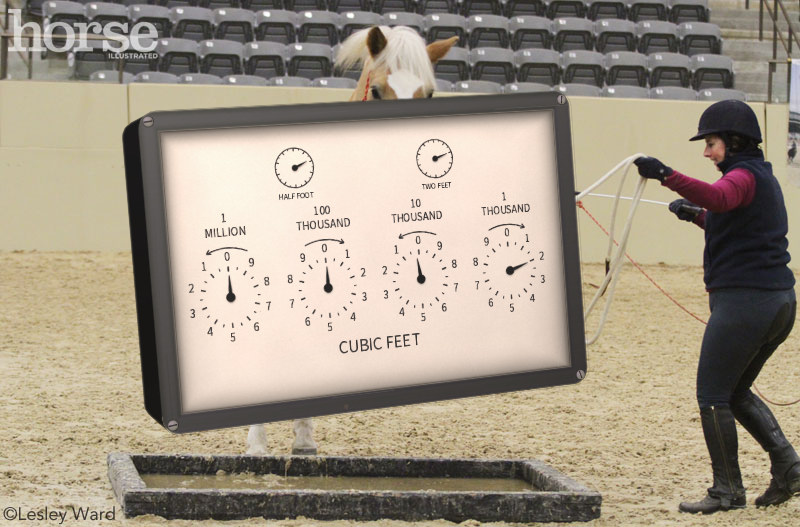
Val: 200 ft³
